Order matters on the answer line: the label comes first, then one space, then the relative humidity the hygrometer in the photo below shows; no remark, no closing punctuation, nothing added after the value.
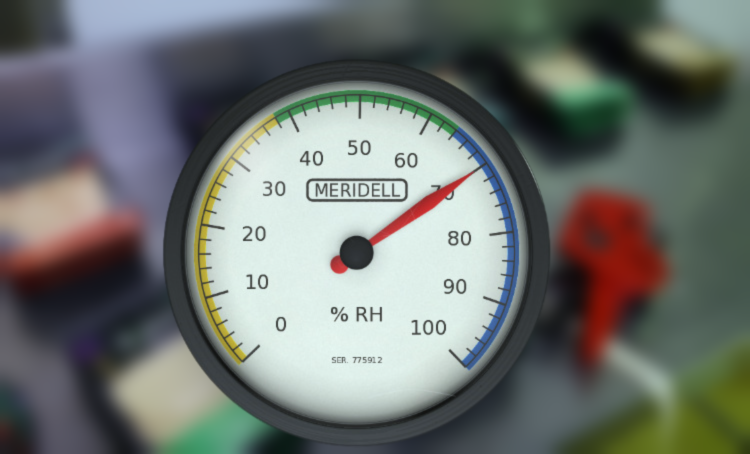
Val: 70 %
